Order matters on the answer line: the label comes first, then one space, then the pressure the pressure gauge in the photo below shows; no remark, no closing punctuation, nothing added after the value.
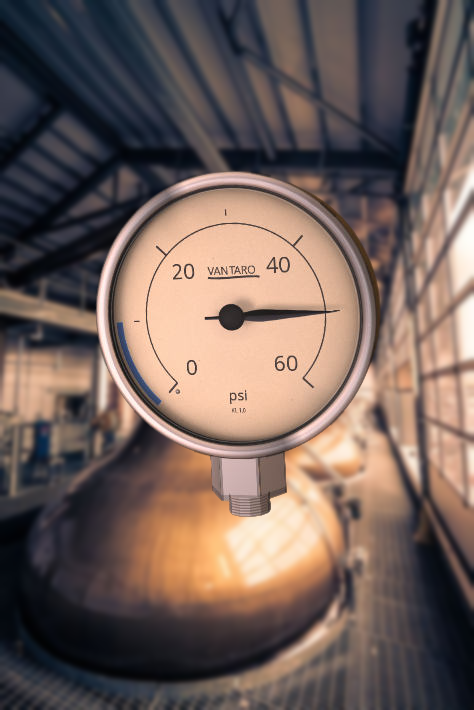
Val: 50 psi
